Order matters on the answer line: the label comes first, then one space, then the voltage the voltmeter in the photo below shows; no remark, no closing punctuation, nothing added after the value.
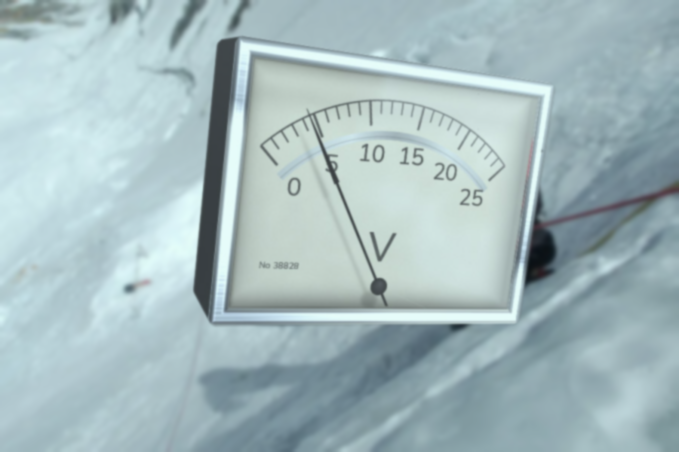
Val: 4.5 V
